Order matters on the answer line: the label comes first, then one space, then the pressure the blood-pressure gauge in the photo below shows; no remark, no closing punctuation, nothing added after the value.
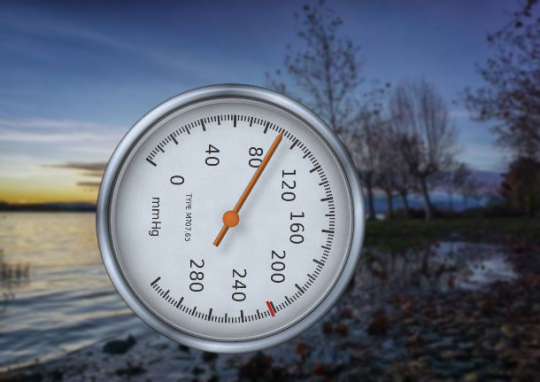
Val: 90 mmHg
